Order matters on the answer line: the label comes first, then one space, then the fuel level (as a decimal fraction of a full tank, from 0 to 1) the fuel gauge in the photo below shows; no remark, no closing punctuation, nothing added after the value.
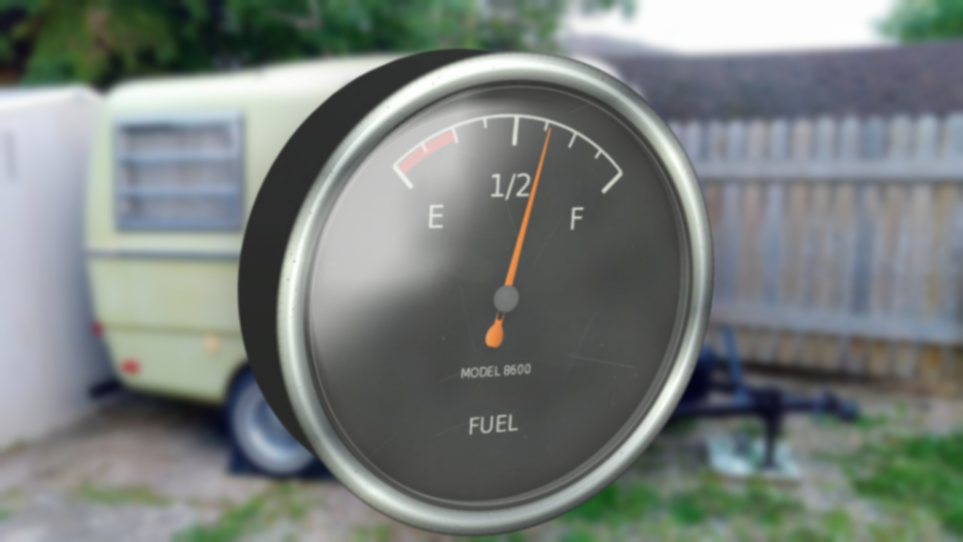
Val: 0.625
